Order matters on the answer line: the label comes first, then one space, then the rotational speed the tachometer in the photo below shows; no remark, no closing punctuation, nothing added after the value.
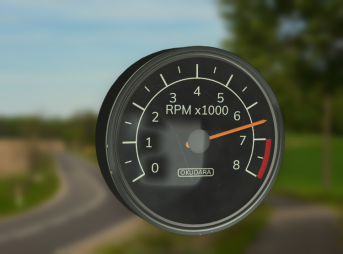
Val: 6500 rpm
